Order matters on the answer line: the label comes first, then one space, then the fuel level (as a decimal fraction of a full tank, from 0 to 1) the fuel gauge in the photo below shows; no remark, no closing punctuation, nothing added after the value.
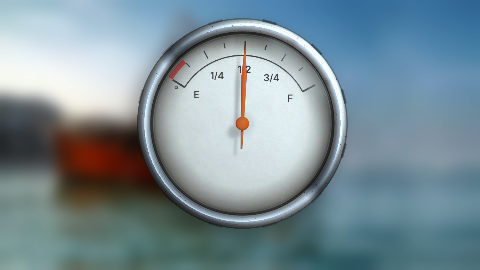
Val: 0.5
